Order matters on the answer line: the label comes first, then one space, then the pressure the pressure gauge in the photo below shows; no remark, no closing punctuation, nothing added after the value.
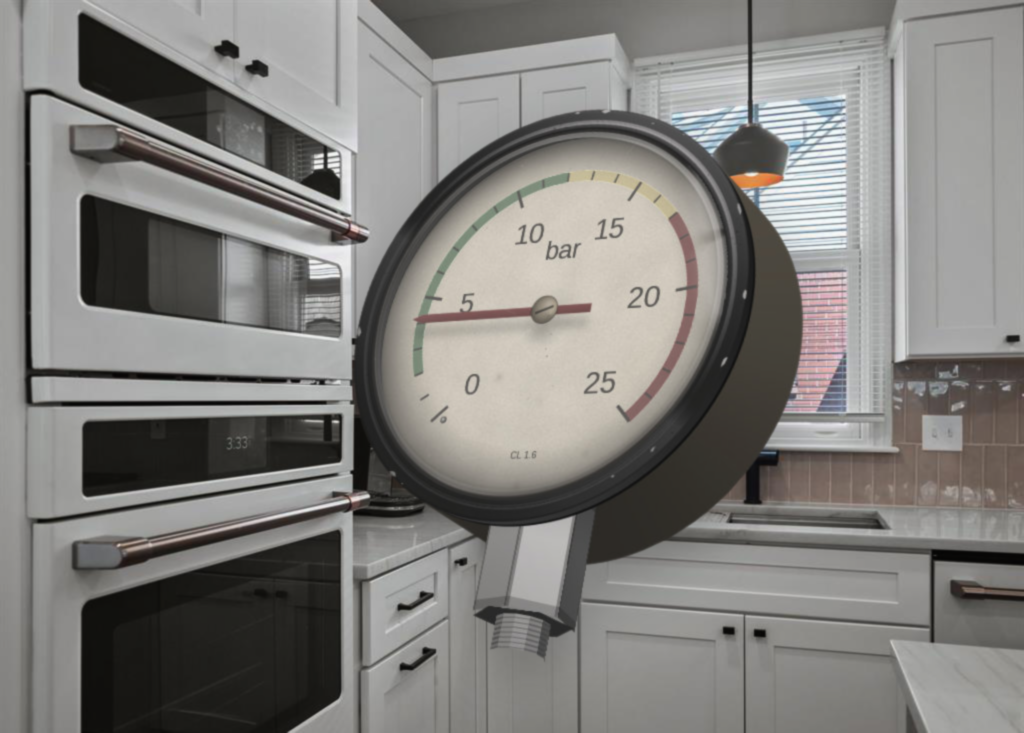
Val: 4 bar
